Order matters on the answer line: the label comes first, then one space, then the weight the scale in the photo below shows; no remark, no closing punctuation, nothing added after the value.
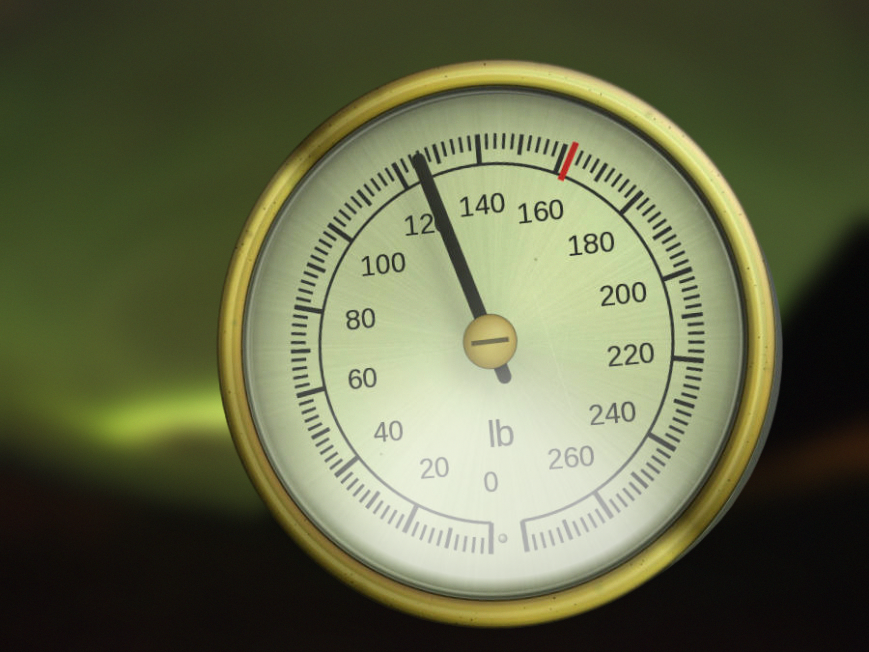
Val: 126 lb
